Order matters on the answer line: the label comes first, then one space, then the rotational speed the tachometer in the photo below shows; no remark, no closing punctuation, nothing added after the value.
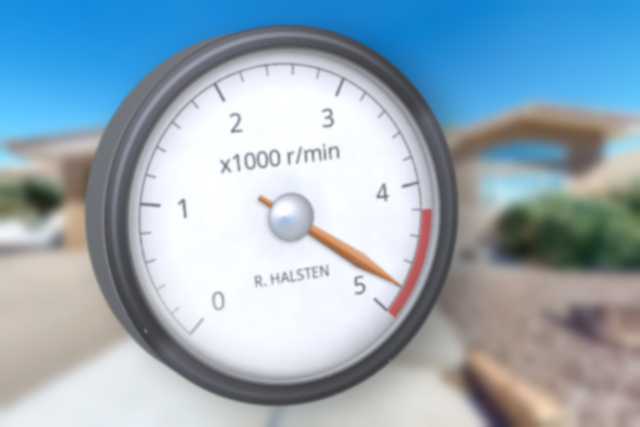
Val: 4800 rpm
